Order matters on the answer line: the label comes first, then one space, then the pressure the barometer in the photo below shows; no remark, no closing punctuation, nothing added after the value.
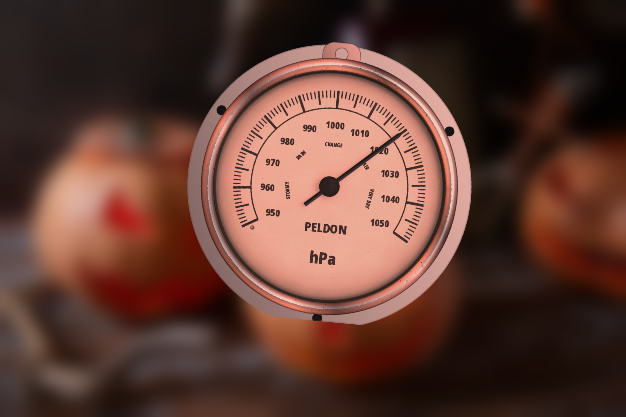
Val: 1020 hPa
